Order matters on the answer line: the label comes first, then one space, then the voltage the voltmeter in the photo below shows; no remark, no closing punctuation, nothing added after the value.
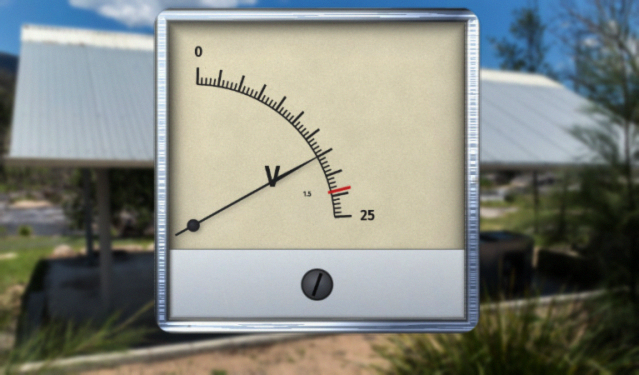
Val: 17.5 V
